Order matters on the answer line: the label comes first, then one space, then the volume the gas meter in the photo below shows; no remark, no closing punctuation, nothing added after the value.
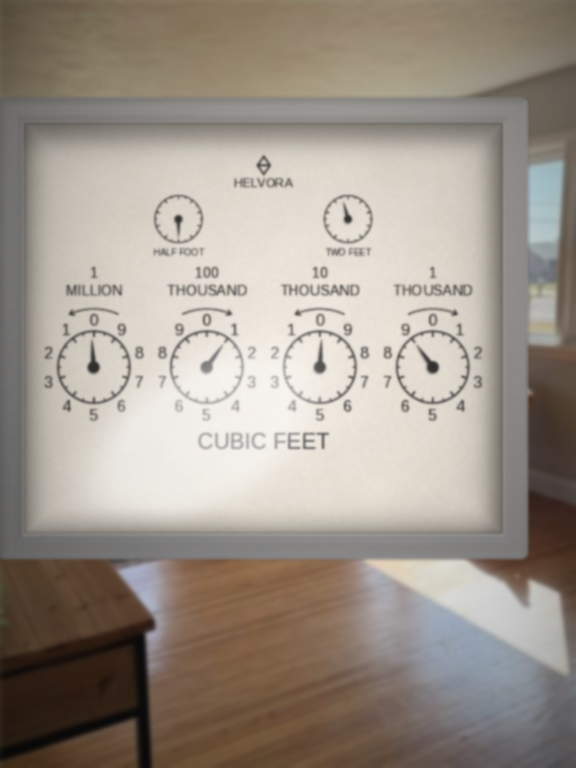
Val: 9900 ft³
